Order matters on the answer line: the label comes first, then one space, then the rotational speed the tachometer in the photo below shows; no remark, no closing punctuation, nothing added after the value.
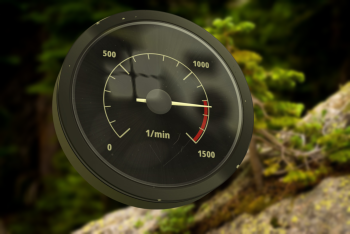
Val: 1250 rpm
